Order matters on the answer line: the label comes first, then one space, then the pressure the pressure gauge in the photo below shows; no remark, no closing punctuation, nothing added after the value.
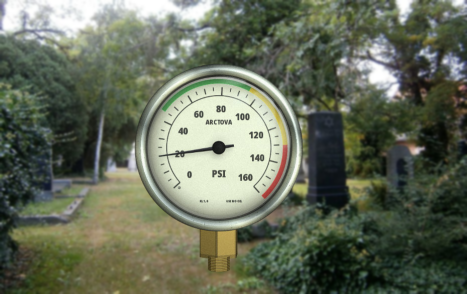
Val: 20 psi
